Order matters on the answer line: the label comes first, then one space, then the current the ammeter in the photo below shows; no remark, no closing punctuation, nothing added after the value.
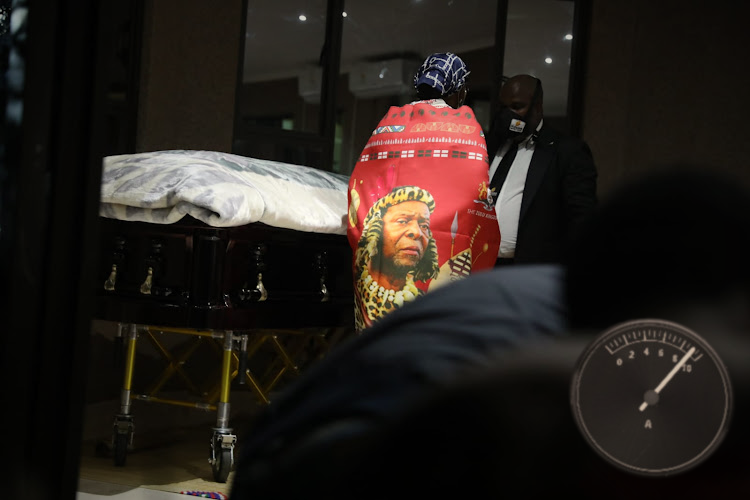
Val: 9 A
